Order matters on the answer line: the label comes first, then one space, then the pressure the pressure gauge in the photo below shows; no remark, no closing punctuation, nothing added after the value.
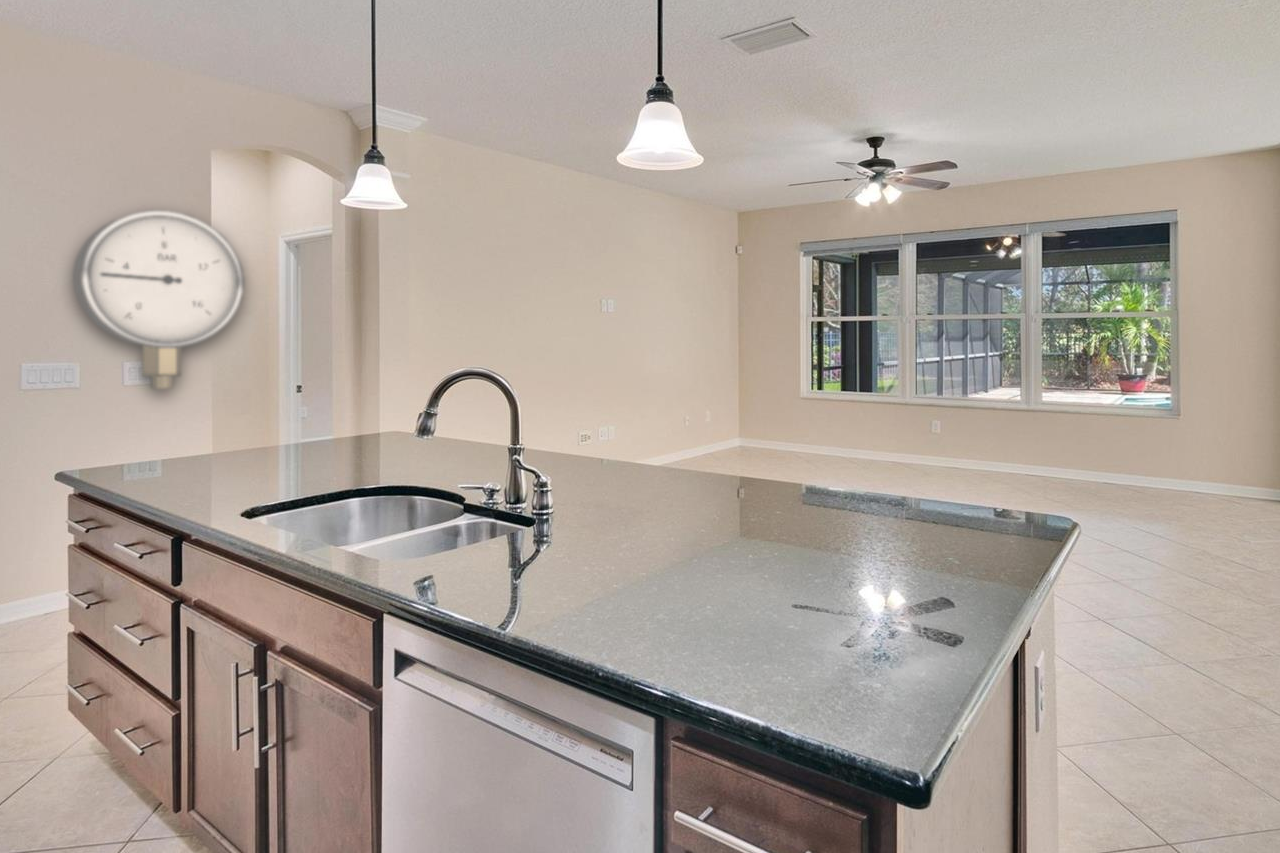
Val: 3 bar
